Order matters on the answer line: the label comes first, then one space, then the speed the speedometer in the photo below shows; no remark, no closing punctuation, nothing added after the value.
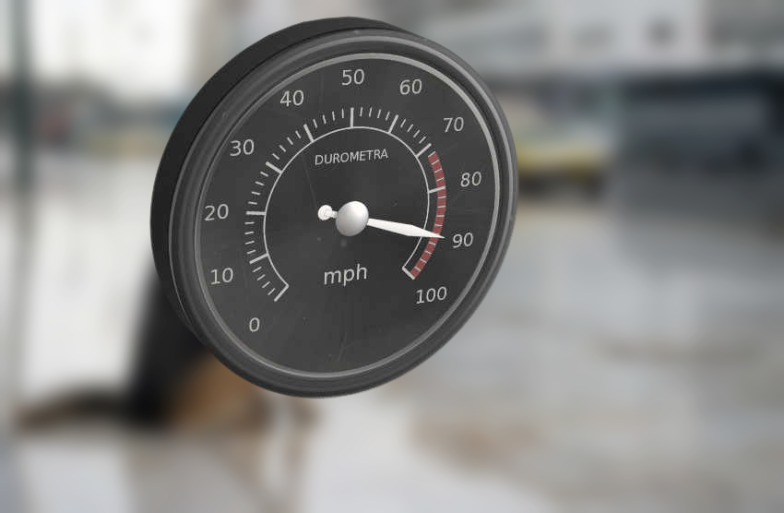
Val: 90 mph
